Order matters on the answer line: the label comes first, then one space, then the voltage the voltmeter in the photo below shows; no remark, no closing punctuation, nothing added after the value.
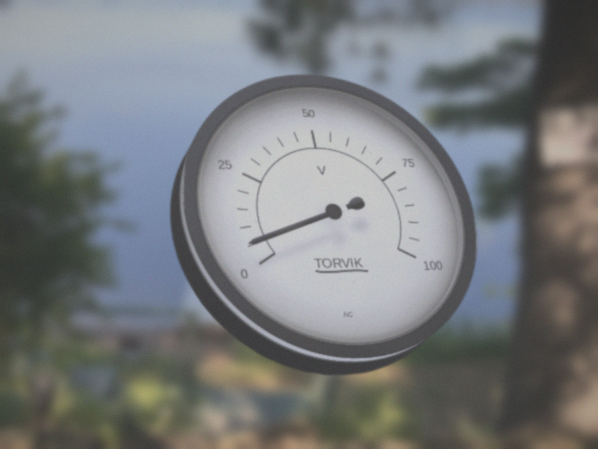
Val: 5 V
